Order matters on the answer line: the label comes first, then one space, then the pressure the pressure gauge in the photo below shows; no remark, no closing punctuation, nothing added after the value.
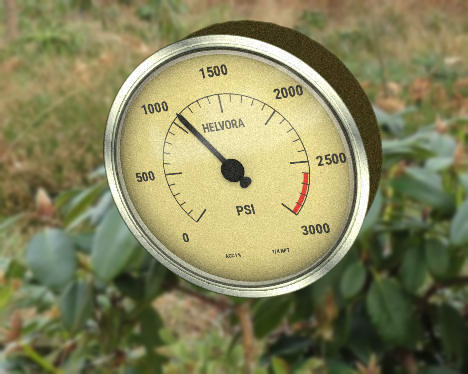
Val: 1100 psi
